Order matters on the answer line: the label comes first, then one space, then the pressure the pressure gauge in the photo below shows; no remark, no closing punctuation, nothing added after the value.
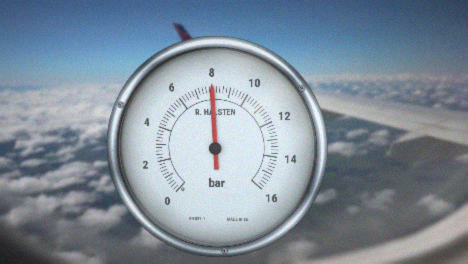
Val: 8 bar
